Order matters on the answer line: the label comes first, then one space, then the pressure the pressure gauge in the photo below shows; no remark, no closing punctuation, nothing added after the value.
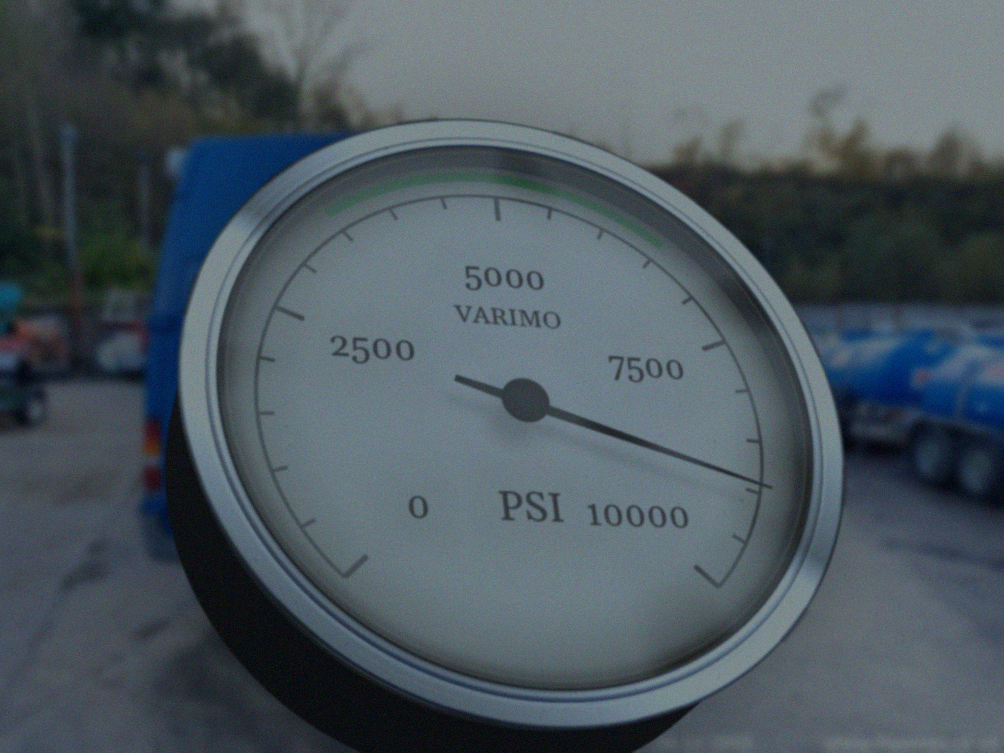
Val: 9000 psi
